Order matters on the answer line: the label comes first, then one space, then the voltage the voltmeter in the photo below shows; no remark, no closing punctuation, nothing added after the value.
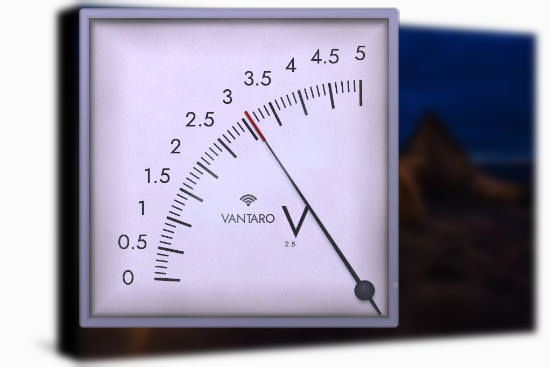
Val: 3.1 V
